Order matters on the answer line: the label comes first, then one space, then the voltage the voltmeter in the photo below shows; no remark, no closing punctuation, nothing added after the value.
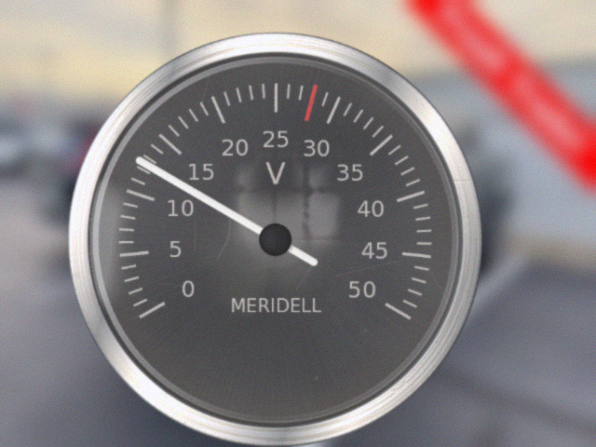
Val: 12.5 V
